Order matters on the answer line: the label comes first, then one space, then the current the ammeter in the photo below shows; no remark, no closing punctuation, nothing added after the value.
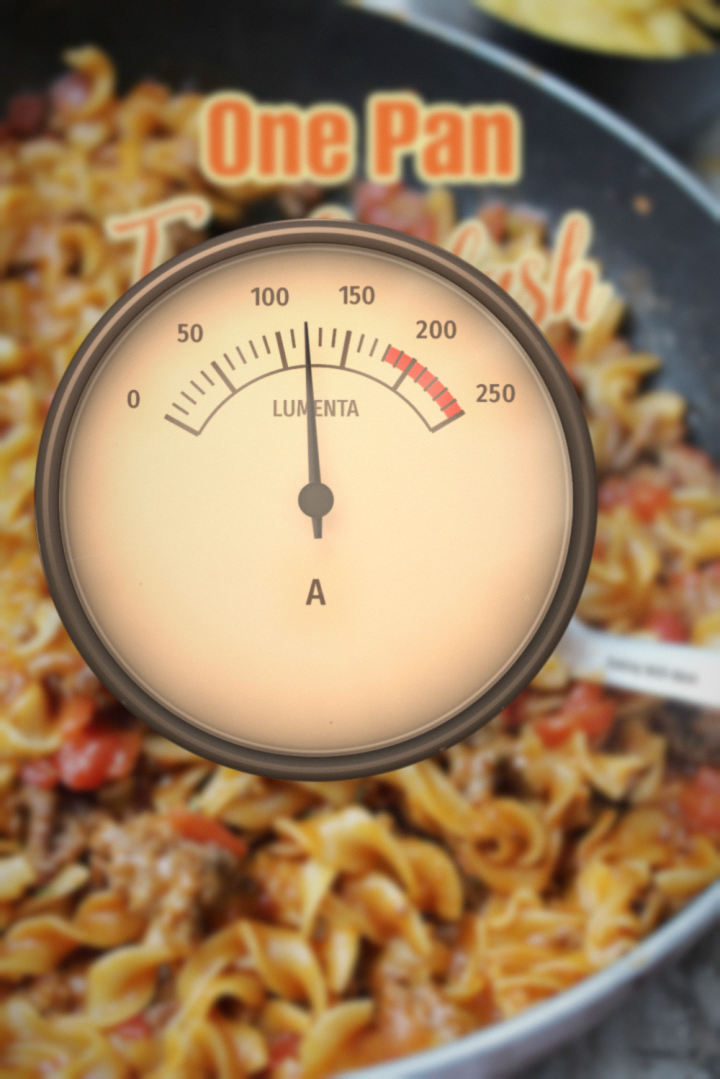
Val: 120 A
